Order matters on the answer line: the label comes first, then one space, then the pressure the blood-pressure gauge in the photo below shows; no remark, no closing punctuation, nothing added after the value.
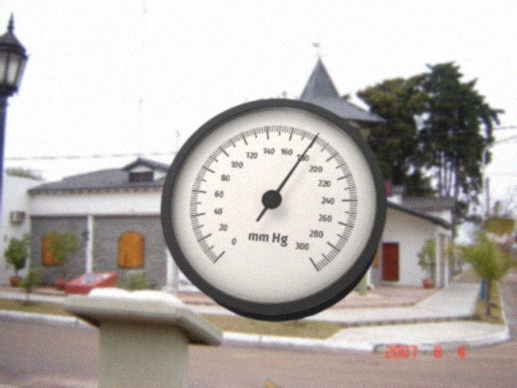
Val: 180 mmHg
